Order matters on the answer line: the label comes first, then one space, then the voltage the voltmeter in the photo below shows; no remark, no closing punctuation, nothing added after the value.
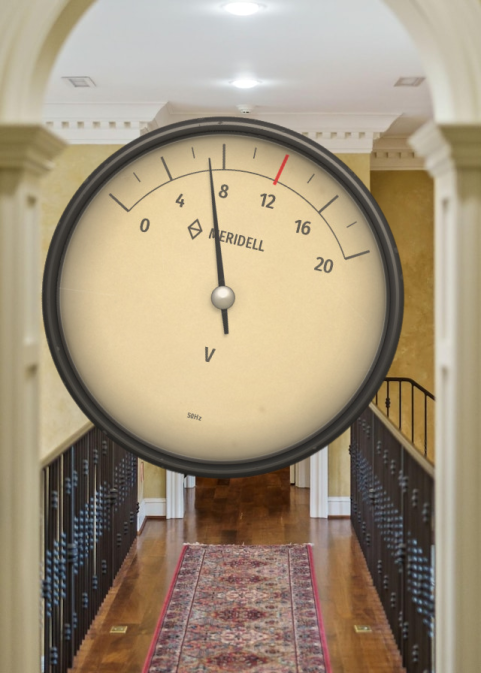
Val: 7 V
